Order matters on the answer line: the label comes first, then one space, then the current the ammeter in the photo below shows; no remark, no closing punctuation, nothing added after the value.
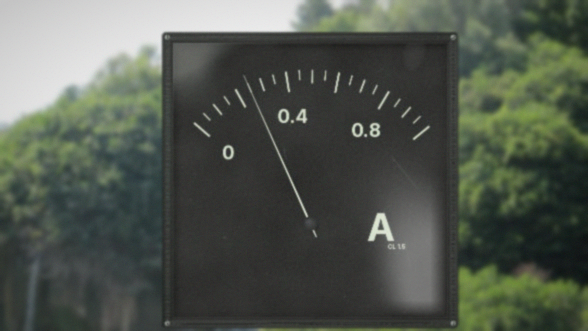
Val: 0.25 A
